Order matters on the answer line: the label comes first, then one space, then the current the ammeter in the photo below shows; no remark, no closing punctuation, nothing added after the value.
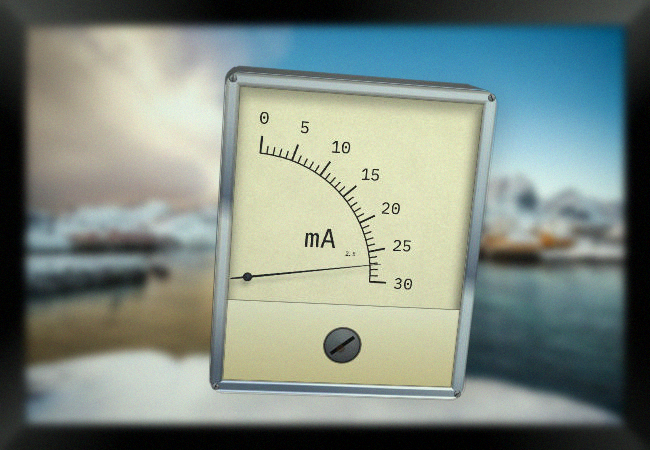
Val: 27 mA
